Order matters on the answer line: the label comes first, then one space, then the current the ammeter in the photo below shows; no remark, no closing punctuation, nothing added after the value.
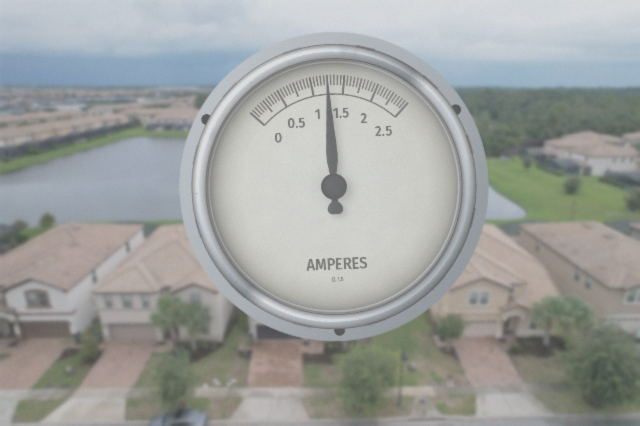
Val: 1.25 A
